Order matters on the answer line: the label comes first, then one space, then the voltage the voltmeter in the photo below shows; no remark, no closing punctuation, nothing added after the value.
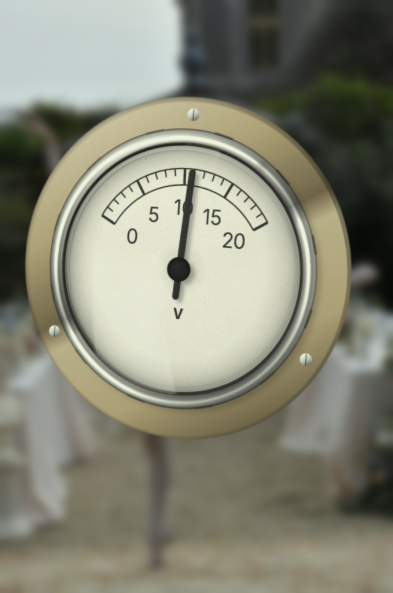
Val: 11 V
